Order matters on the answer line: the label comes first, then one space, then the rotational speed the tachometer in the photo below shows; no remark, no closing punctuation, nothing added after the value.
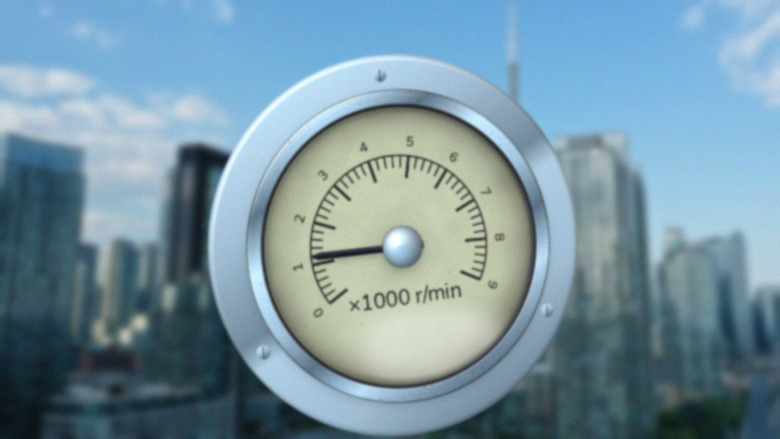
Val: 1200 rpm
